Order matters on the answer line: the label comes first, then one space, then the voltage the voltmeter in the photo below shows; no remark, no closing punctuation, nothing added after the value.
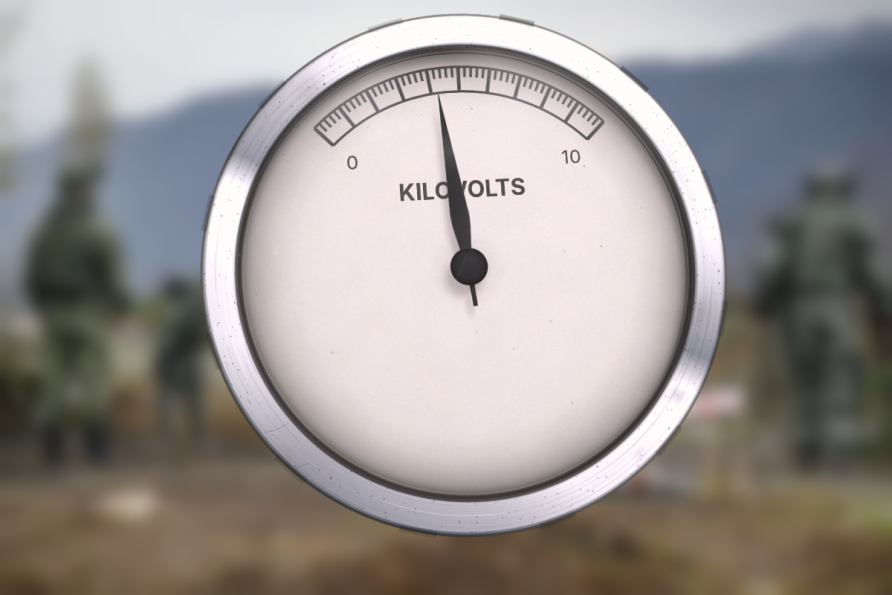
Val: 4.2 kV
